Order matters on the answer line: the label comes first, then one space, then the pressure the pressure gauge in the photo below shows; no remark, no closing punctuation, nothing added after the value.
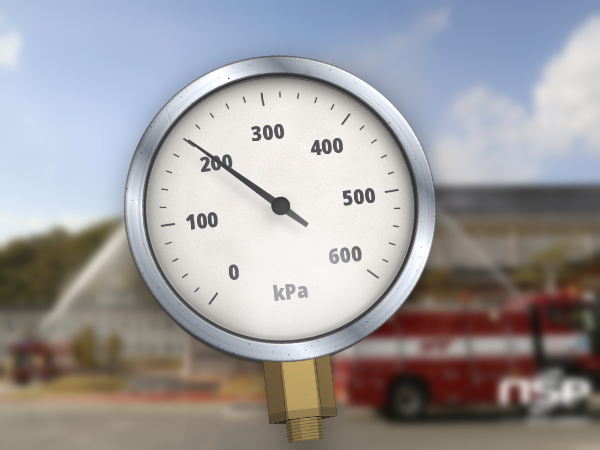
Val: 200 kPa
